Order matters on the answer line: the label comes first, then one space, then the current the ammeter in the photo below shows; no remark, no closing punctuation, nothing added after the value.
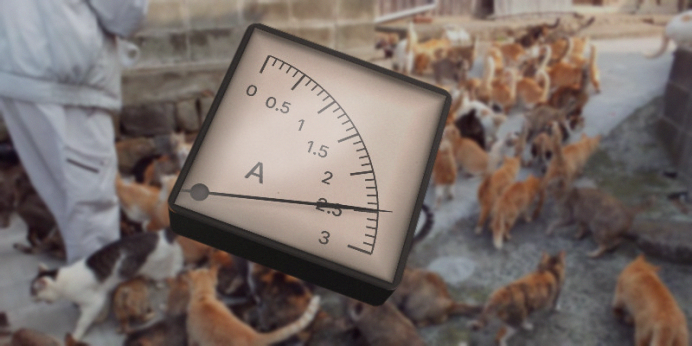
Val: 2.5 A
